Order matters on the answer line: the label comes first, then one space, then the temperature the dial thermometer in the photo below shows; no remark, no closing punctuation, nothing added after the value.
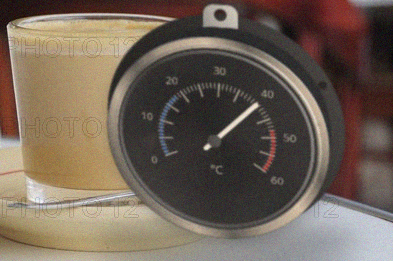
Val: 40 °C
